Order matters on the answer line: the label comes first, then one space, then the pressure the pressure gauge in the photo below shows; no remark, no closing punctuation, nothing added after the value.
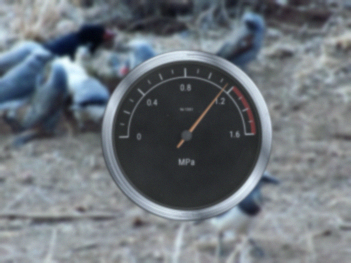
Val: 1.15 MPa
